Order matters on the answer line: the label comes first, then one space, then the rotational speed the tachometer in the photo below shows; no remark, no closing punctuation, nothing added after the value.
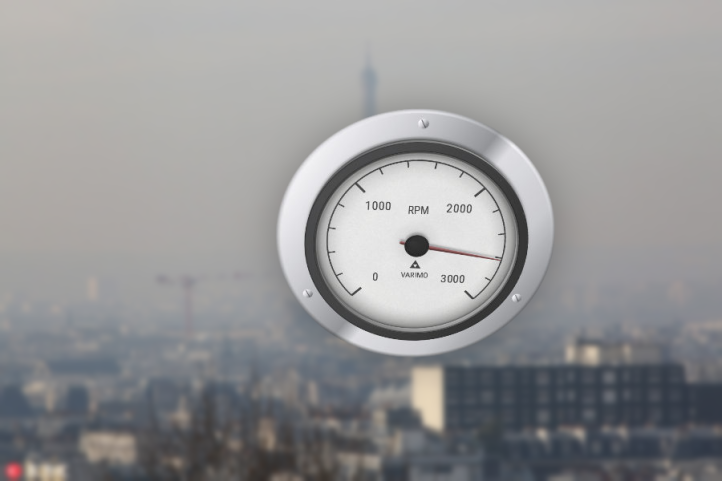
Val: 2600 rpm
